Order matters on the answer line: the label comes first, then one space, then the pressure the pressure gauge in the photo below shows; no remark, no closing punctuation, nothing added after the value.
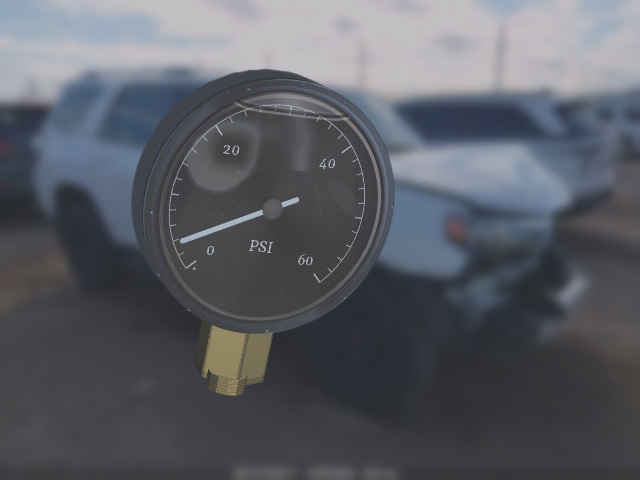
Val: 4 psi
